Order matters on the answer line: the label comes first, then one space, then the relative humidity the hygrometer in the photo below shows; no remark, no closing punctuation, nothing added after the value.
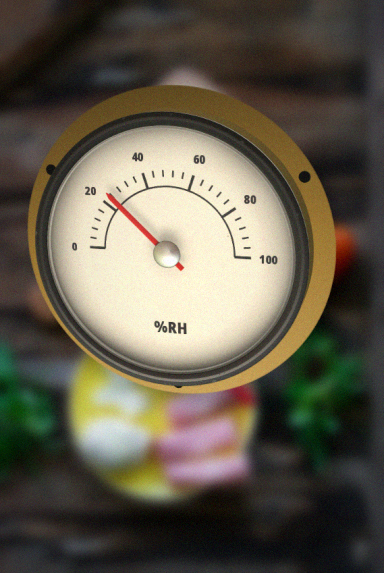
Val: 24 %
